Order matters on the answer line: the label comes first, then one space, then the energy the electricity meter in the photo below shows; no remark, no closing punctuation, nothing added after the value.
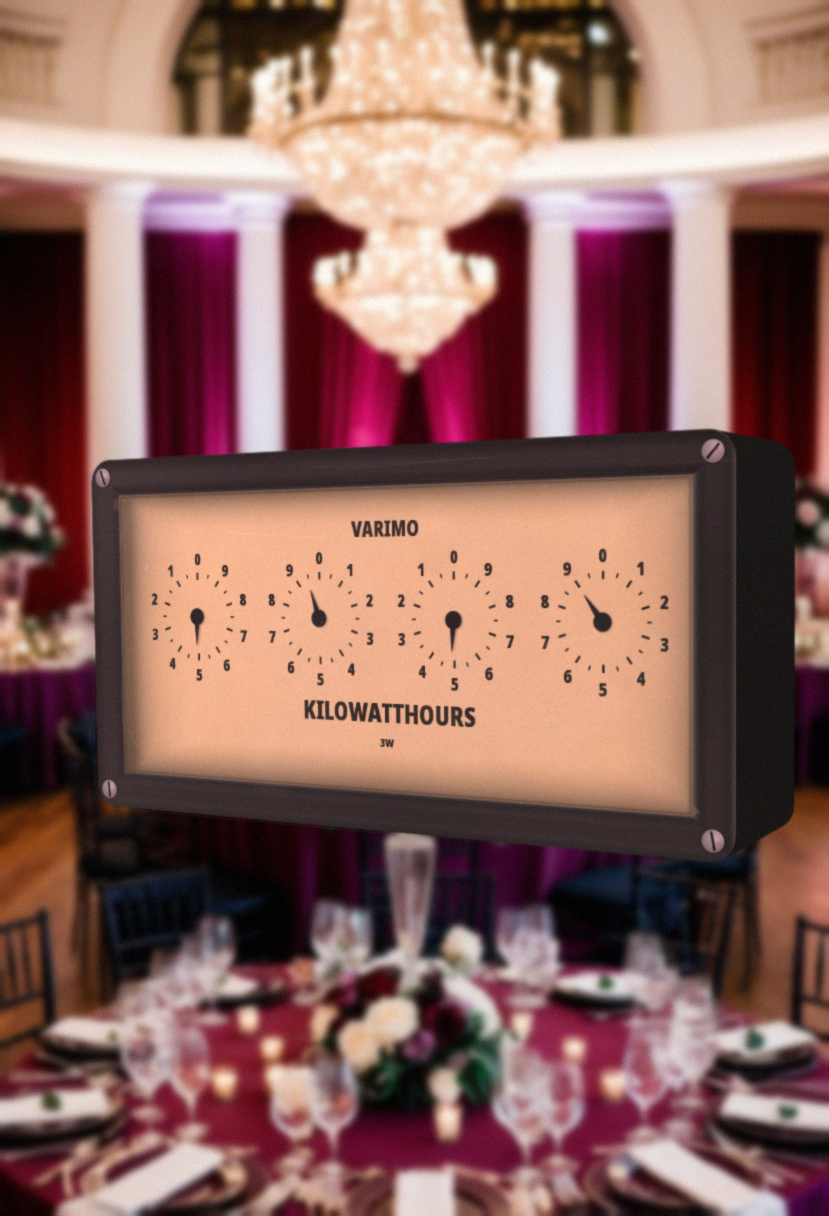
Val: 4949 kWh
